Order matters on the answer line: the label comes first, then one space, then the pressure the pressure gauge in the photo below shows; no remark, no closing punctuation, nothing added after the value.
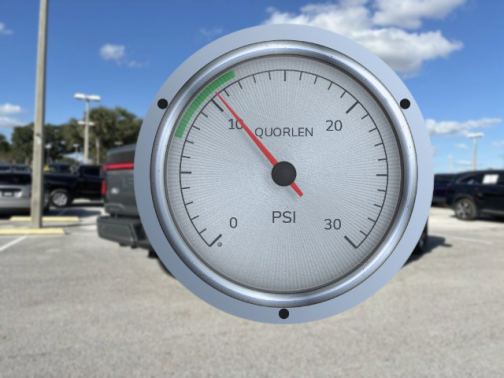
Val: 10.5 psi
